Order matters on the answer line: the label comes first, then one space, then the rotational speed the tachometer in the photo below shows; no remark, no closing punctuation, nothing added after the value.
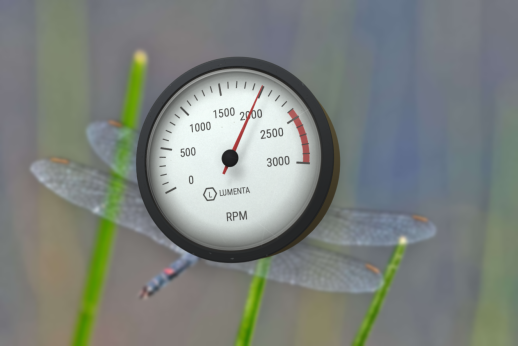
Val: 2000 rpm
